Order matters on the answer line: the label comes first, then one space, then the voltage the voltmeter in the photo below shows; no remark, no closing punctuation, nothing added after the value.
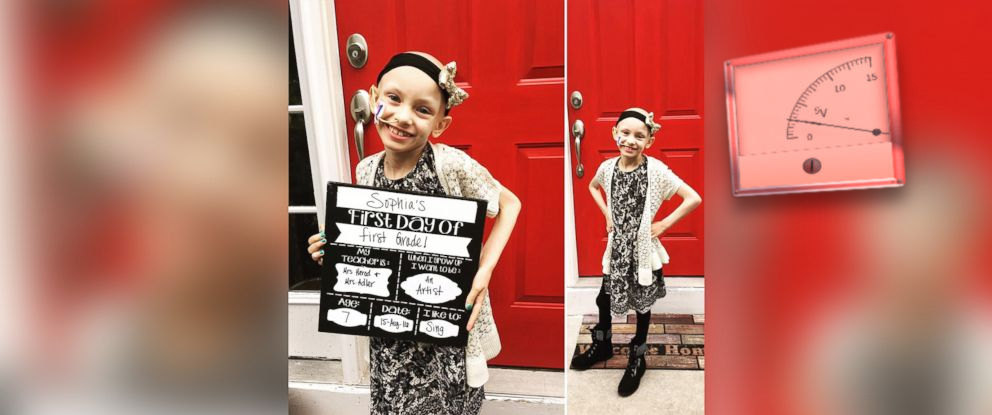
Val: 2.5 V
